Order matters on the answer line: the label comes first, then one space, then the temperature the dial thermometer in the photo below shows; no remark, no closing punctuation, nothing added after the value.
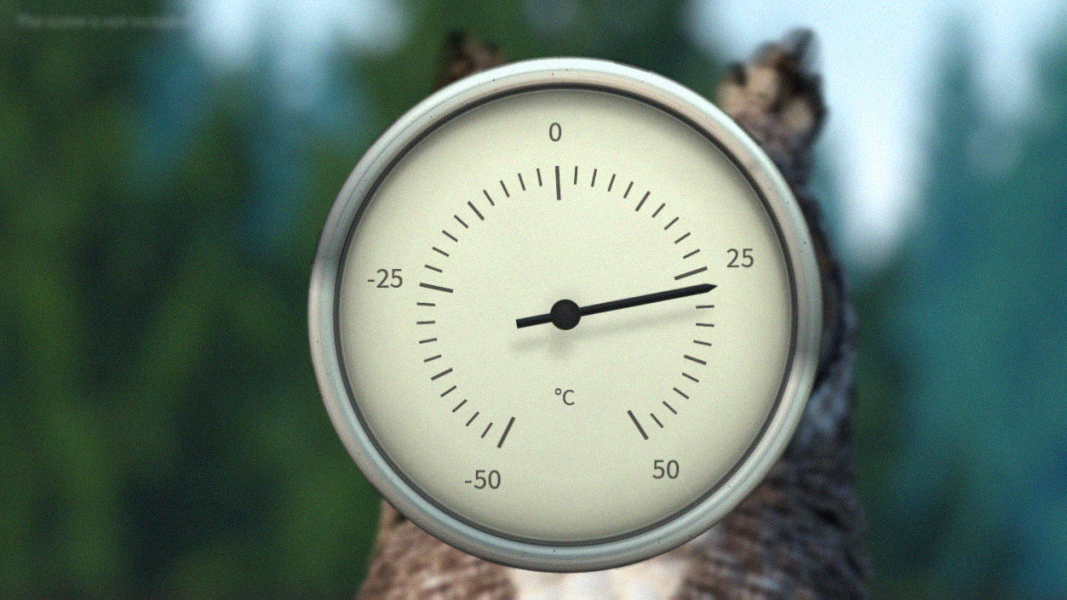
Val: 27.5 °C
